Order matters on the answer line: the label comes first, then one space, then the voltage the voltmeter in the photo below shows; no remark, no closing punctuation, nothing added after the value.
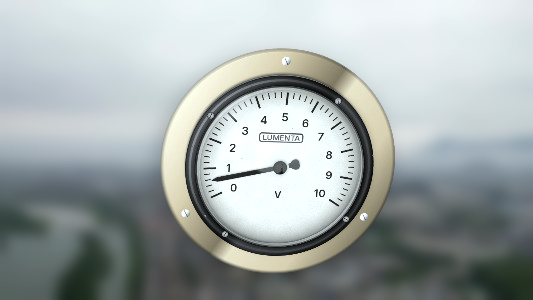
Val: 0.6 V
